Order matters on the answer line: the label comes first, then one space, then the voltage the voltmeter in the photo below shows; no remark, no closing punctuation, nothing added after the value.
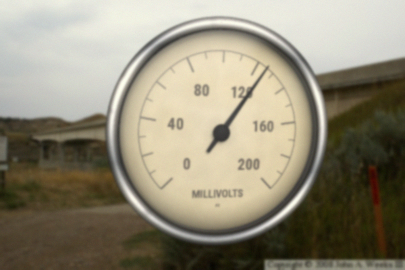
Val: 125 mV
